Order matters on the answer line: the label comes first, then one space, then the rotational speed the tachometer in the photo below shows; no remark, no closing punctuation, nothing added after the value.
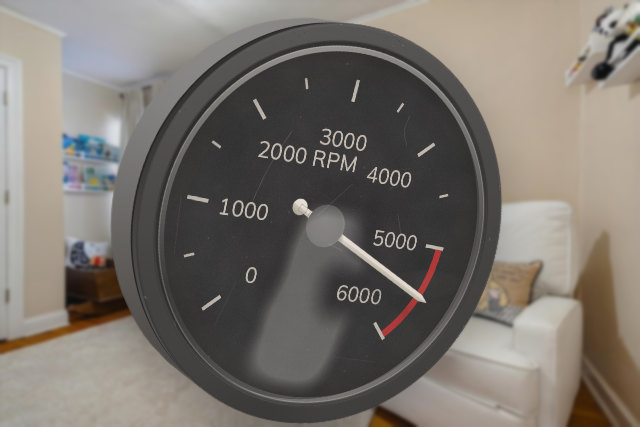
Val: 5500 rpm
